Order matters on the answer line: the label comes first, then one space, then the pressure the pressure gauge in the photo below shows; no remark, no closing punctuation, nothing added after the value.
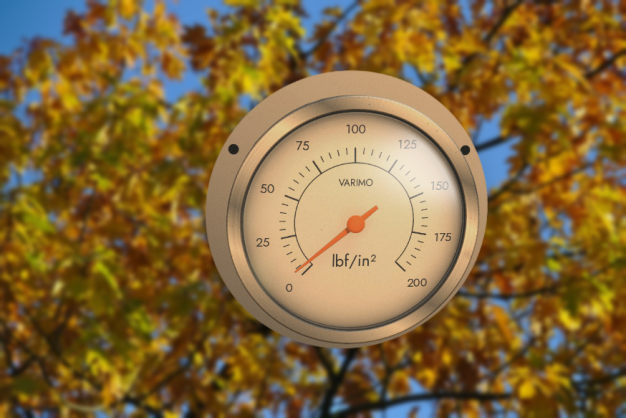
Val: 5 psi
